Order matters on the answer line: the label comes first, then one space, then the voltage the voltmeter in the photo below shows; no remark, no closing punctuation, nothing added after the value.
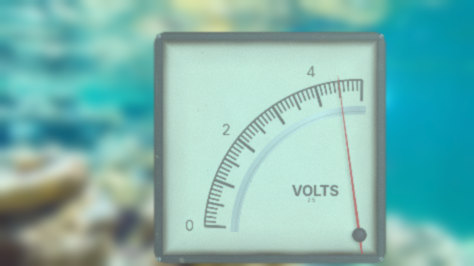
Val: 4.5 V
